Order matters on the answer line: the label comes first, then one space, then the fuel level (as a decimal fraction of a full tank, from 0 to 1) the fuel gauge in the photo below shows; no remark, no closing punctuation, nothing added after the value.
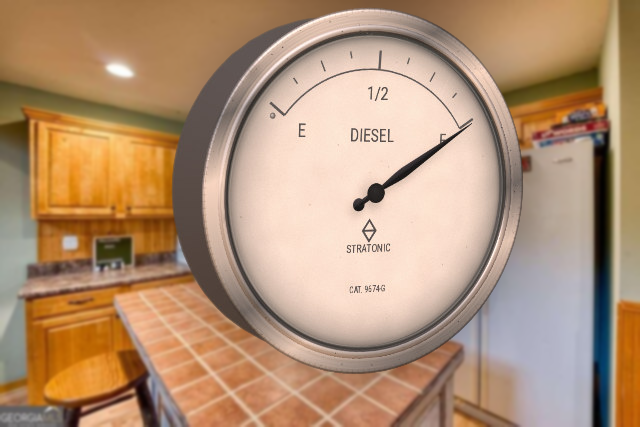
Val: 1
